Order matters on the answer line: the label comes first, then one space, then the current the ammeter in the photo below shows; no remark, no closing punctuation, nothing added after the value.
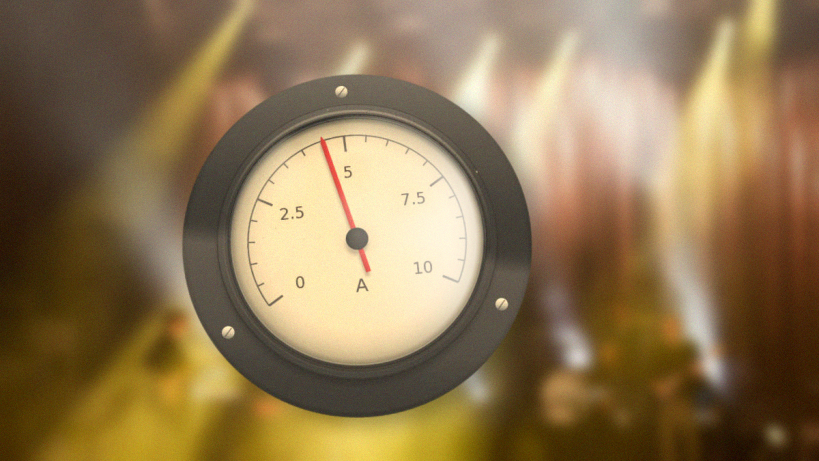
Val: 4.5 A
